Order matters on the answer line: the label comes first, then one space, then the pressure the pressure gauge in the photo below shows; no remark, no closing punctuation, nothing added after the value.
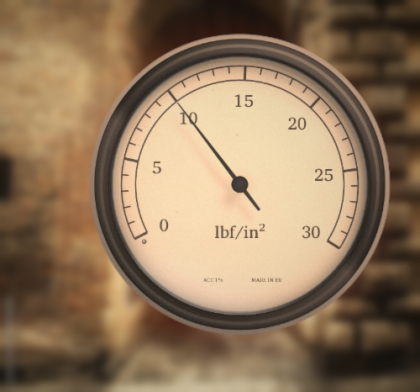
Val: 10 psi
